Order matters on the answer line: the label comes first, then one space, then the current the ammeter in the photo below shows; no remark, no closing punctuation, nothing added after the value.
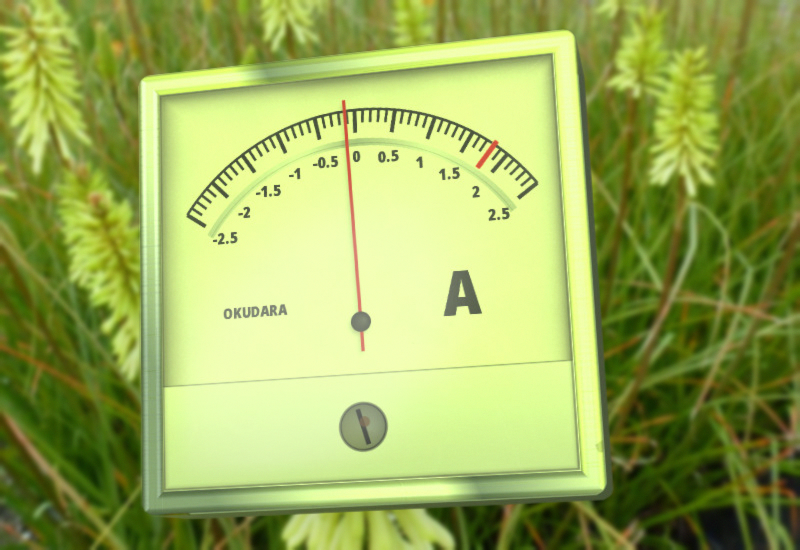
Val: -0.1 A
